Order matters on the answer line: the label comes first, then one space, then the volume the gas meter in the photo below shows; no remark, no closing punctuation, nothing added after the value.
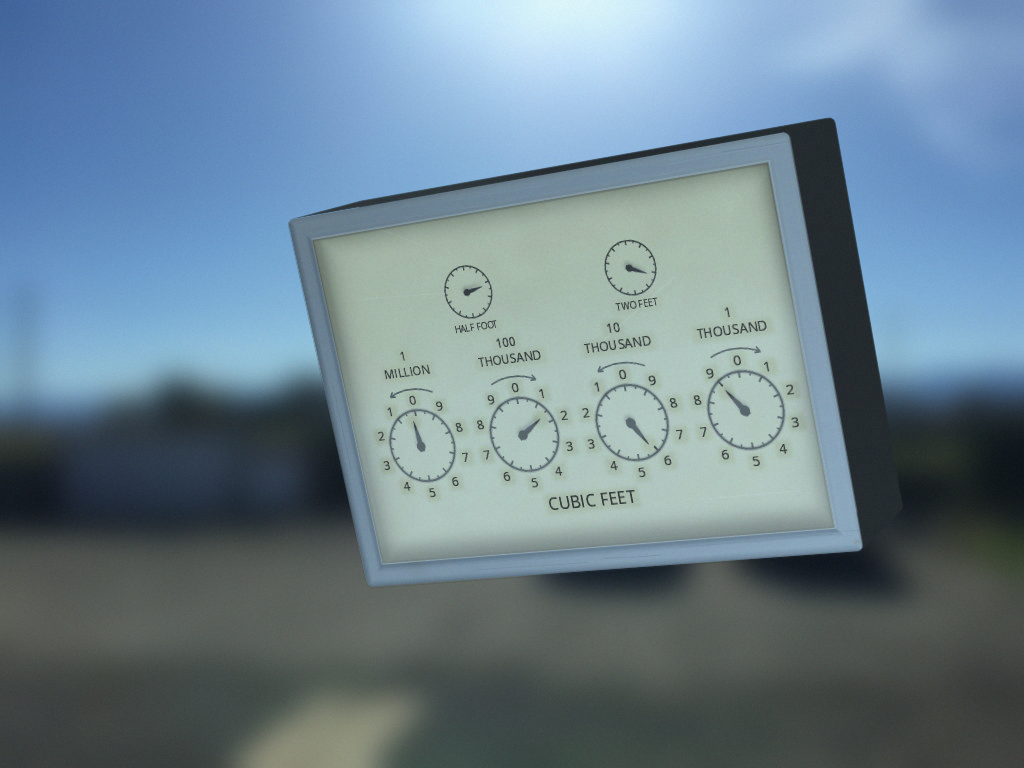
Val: 15900 ft³
